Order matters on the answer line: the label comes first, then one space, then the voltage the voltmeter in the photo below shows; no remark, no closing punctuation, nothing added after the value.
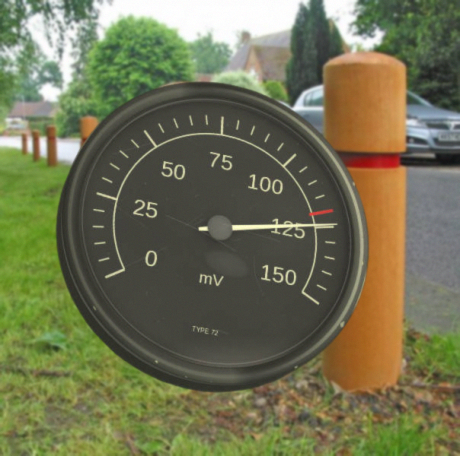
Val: 125 mV
